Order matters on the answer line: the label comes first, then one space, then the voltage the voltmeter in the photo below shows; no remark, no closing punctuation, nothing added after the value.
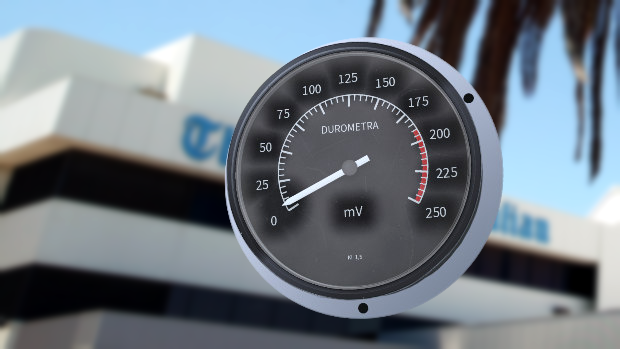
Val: 5 mV
